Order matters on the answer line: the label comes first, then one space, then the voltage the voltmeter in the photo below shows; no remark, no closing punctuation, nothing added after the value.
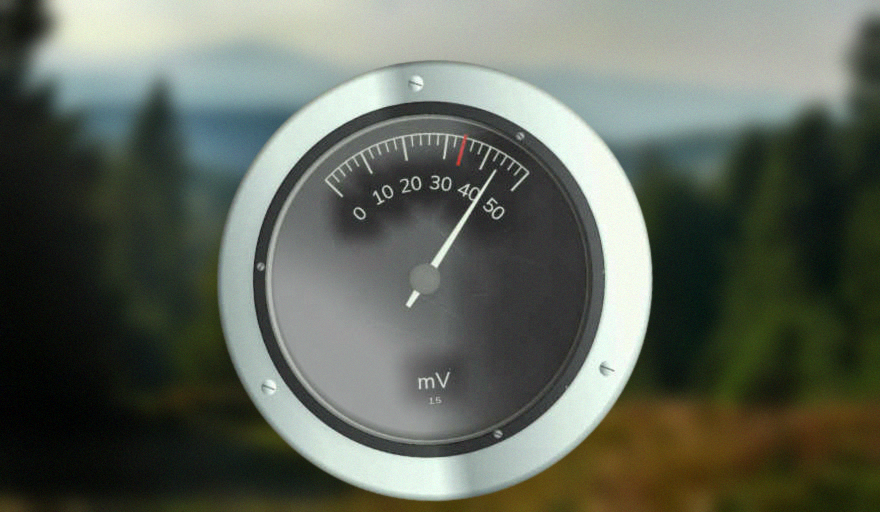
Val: 44 mV
